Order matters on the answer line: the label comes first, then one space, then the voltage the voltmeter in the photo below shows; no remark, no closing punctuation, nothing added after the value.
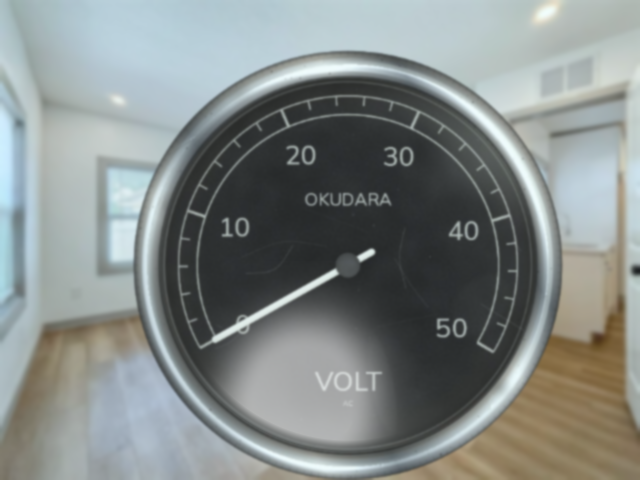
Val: 0 V
